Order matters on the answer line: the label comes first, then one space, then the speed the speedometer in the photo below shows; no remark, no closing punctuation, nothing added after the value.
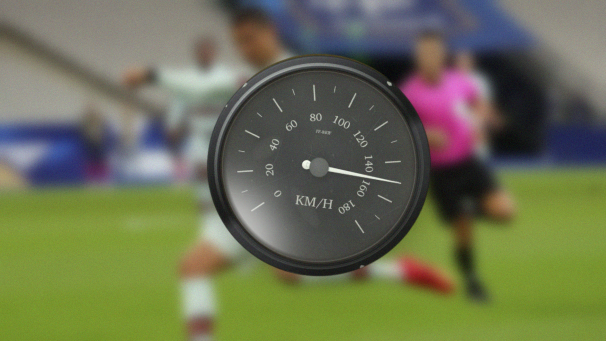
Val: 150 km/h
